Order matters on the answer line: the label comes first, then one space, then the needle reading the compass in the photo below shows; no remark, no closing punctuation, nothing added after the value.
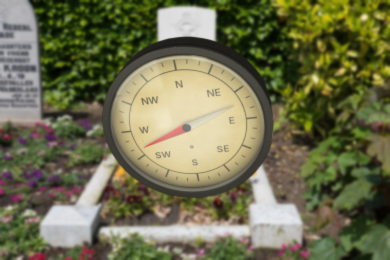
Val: 250 °
